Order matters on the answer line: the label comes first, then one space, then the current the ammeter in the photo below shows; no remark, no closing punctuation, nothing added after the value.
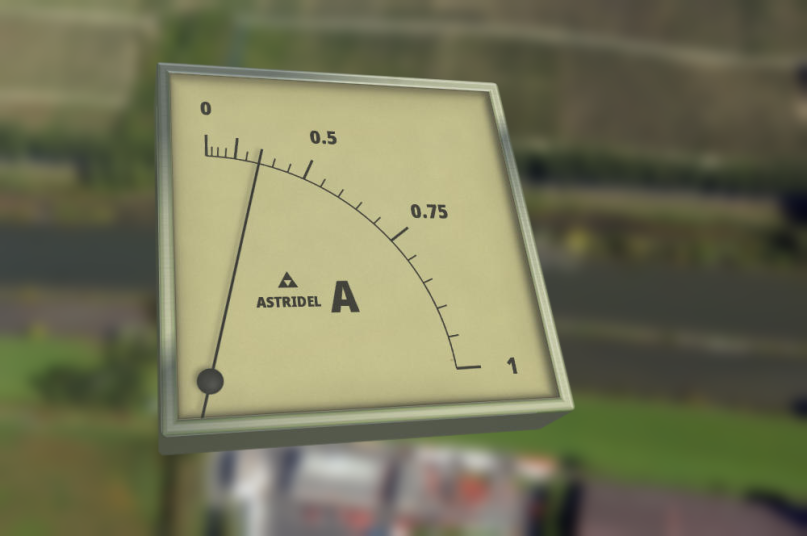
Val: 0.35 A
